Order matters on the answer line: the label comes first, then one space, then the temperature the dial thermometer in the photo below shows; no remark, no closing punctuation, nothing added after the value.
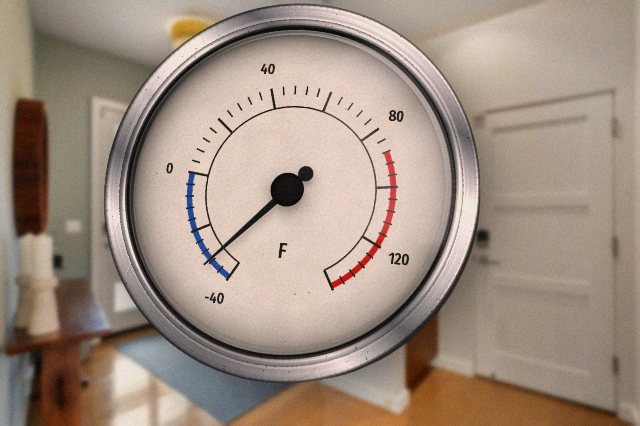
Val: -32 °F
